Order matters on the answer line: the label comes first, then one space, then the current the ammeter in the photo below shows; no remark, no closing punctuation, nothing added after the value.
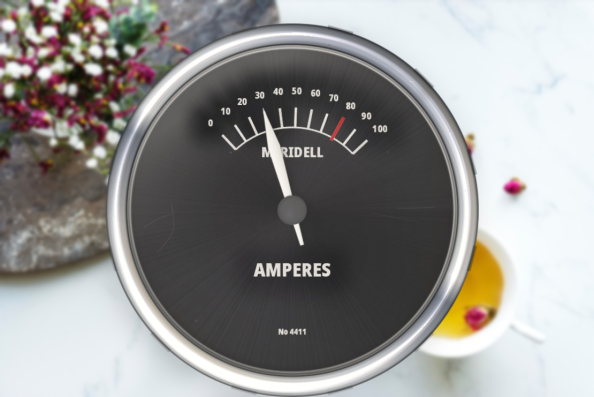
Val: 30 A
